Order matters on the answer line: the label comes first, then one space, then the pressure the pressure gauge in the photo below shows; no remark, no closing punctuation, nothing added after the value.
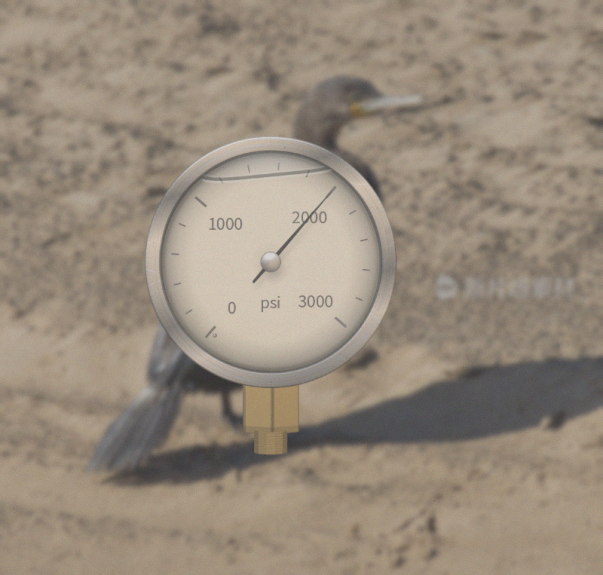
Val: 2000 psi
